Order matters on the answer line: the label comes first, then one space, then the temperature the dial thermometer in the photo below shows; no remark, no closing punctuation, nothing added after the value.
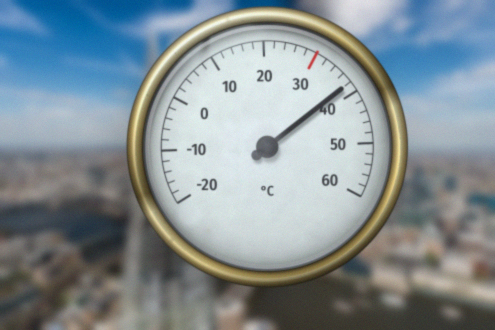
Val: 38 °C
